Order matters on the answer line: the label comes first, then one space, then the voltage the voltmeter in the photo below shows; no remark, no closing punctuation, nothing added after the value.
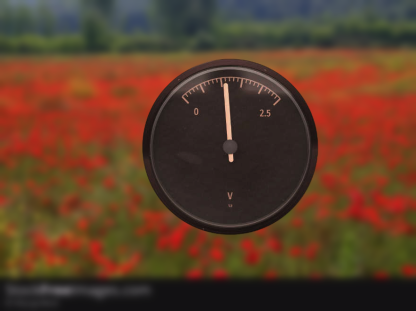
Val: 1.1 V
